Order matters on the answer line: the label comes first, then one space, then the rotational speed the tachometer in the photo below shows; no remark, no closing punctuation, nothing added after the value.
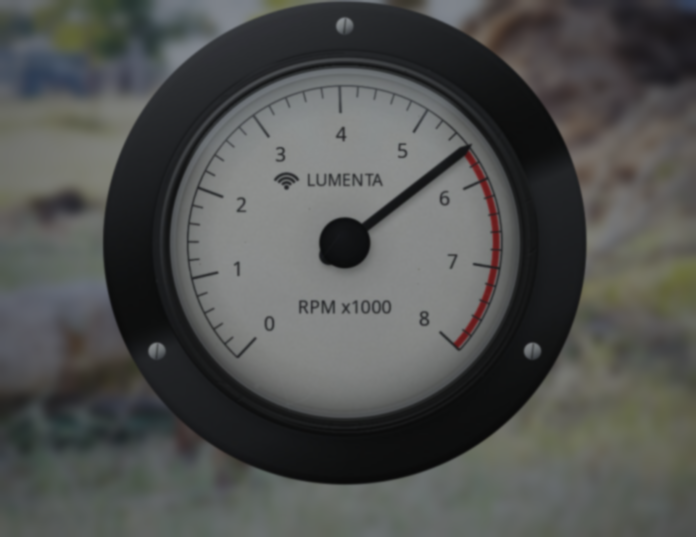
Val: 5600 rpm
